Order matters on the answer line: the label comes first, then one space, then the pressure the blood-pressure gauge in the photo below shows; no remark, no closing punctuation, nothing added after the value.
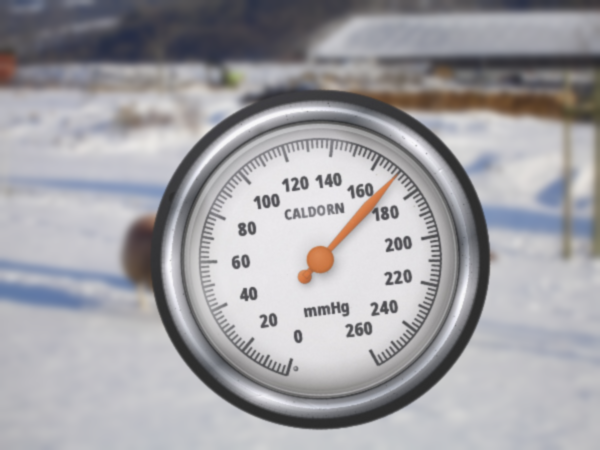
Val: 170 mmHg
